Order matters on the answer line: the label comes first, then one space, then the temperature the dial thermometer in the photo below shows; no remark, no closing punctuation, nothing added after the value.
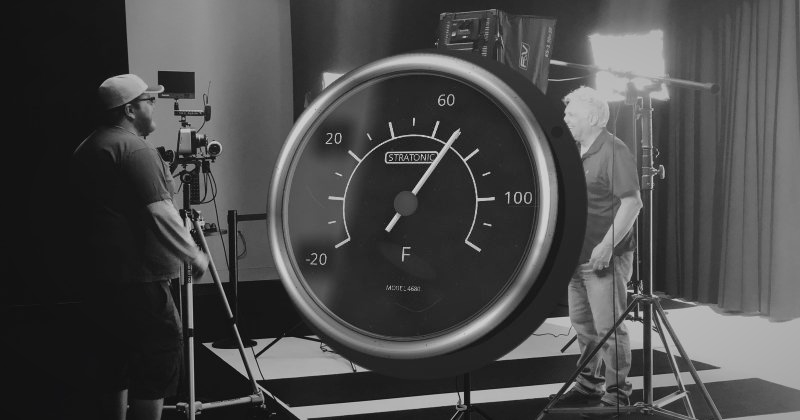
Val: 70 °F
